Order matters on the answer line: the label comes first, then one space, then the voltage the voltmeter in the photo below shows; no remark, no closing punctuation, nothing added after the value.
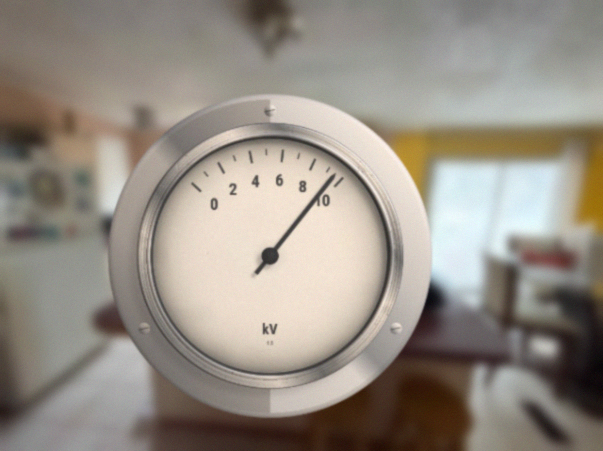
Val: 9.5 kV
